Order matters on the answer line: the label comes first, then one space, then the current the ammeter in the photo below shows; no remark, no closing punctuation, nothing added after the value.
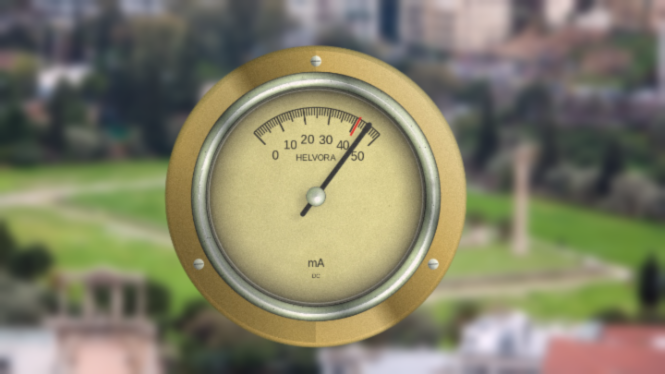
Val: 45 mA
